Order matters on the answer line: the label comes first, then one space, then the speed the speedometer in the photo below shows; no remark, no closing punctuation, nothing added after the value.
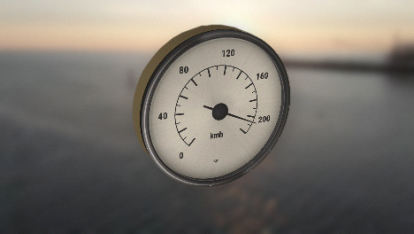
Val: 205 km/h
